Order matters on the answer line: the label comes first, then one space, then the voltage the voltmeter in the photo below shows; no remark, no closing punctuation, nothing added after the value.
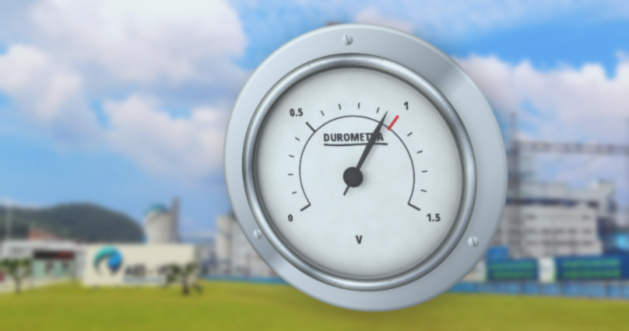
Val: 0.95 V
